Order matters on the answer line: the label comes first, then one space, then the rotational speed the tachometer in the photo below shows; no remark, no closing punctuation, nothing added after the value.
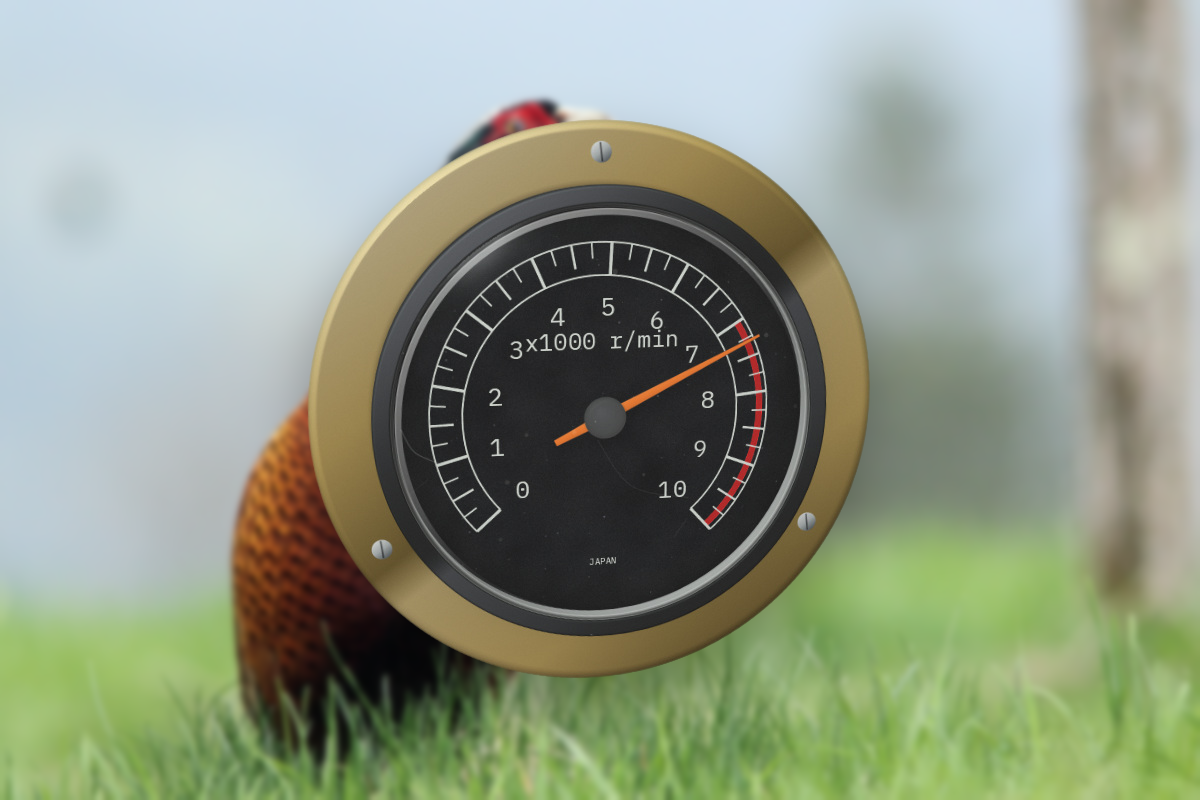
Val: 7250 rpm
